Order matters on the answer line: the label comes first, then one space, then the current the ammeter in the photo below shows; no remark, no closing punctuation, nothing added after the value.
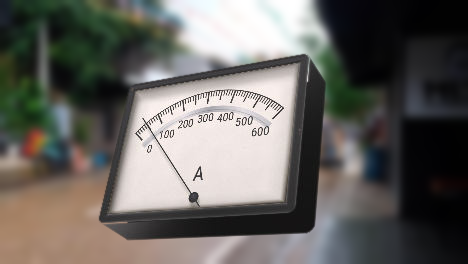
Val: 50 A
